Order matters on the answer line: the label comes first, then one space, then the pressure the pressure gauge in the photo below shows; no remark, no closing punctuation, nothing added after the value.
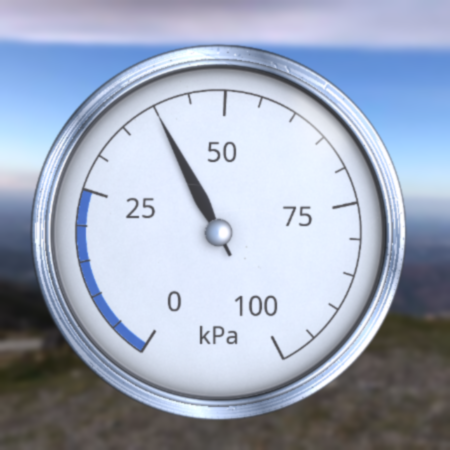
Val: 40 kPa
